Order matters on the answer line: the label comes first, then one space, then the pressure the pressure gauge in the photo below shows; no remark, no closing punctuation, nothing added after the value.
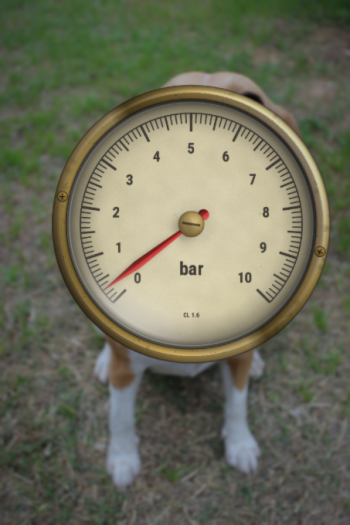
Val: 0.3 bar
